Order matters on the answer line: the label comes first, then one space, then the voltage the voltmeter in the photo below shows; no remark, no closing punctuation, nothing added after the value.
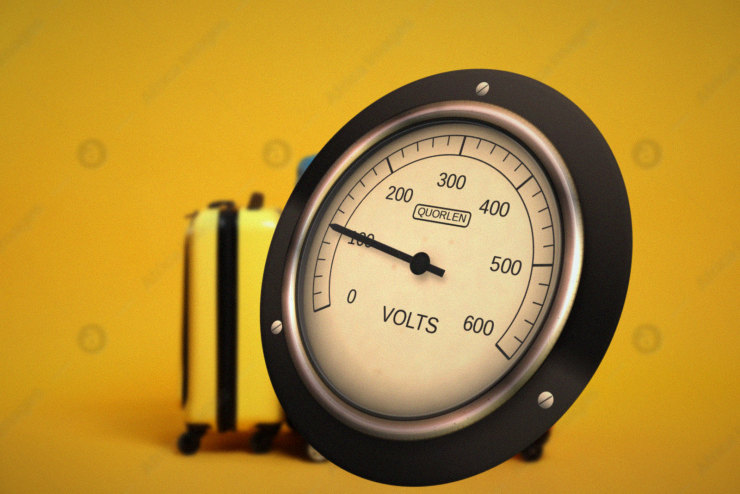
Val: 100 V
